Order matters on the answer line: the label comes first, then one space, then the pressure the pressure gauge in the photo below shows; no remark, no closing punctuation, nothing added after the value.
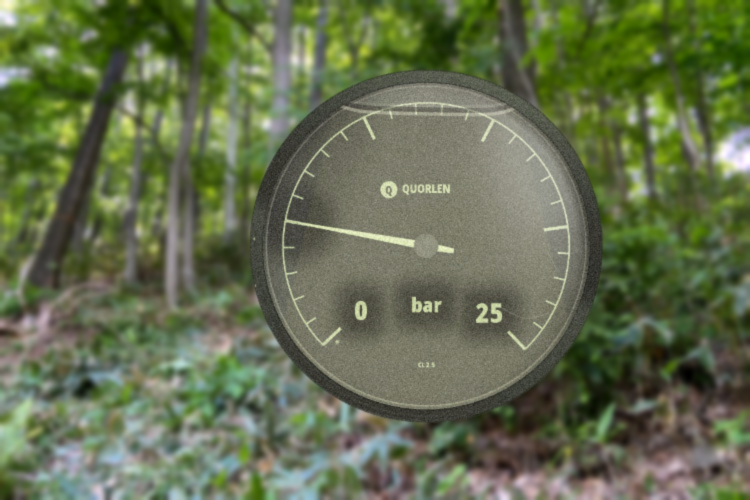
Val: 5 bar
